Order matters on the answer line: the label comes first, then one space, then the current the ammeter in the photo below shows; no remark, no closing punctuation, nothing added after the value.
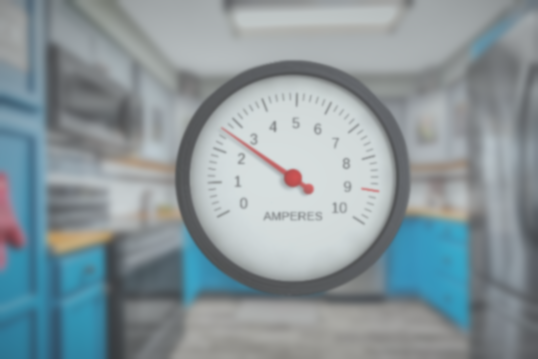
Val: 2.6 A
